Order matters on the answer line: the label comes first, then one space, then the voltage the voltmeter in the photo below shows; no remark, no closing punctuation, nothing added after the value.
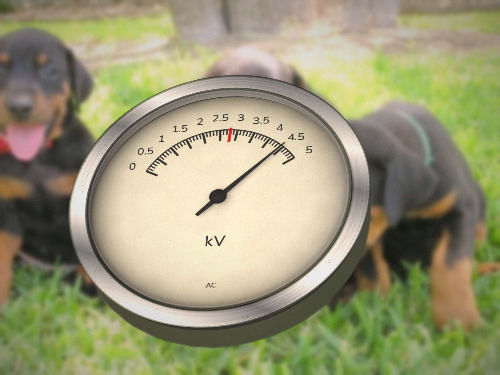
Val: 4.5 kV
